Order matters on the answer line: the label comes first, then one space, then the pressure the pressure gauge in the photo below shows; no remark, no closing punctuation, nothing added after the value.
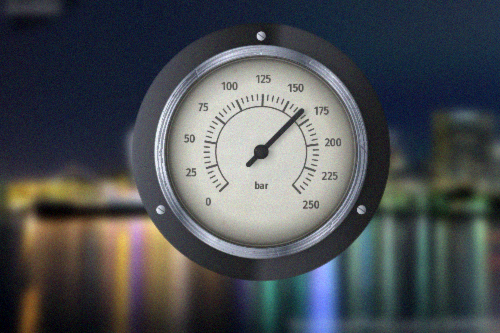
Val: 165 bar
